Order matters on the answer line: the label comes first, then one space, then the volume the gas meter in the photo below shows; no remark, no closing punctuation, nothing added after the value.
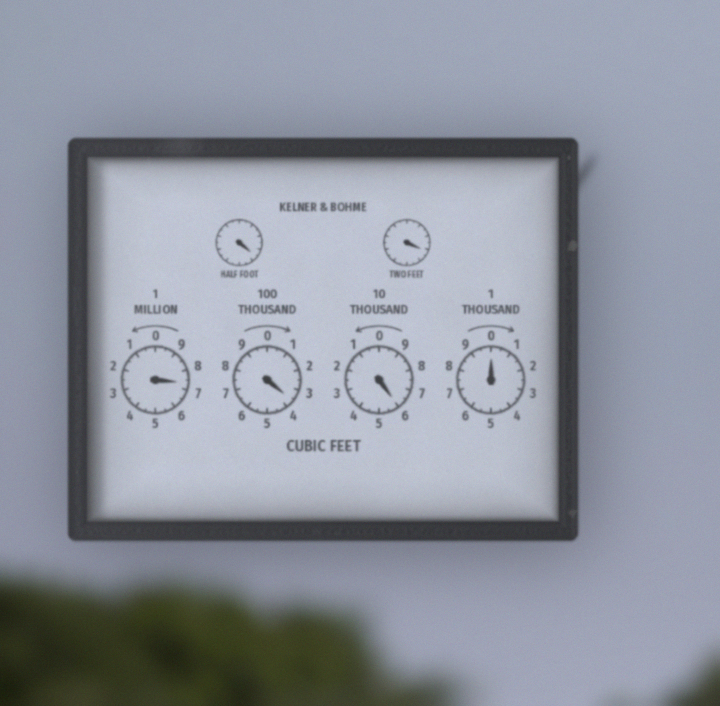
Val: 736000 ft³
